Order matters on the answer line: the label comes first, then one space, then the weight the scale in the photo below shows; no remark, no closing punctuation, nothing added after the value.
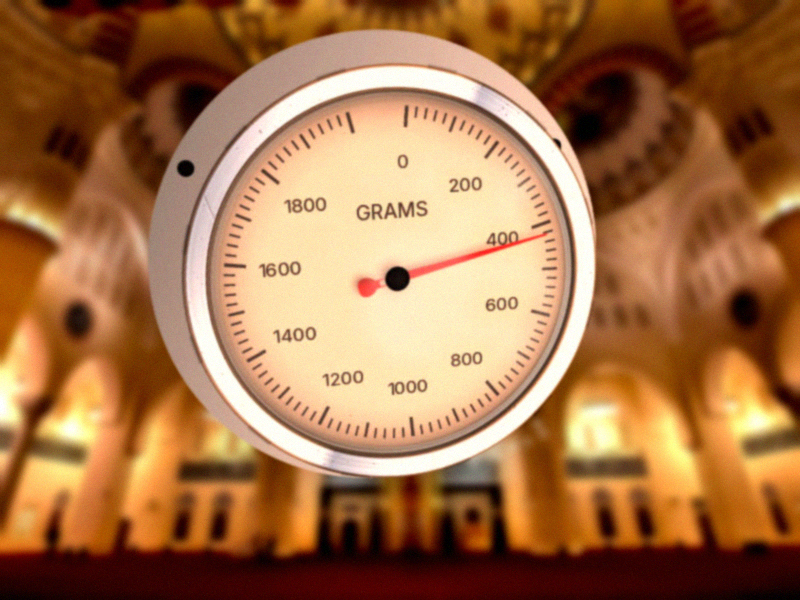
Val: 420 g
